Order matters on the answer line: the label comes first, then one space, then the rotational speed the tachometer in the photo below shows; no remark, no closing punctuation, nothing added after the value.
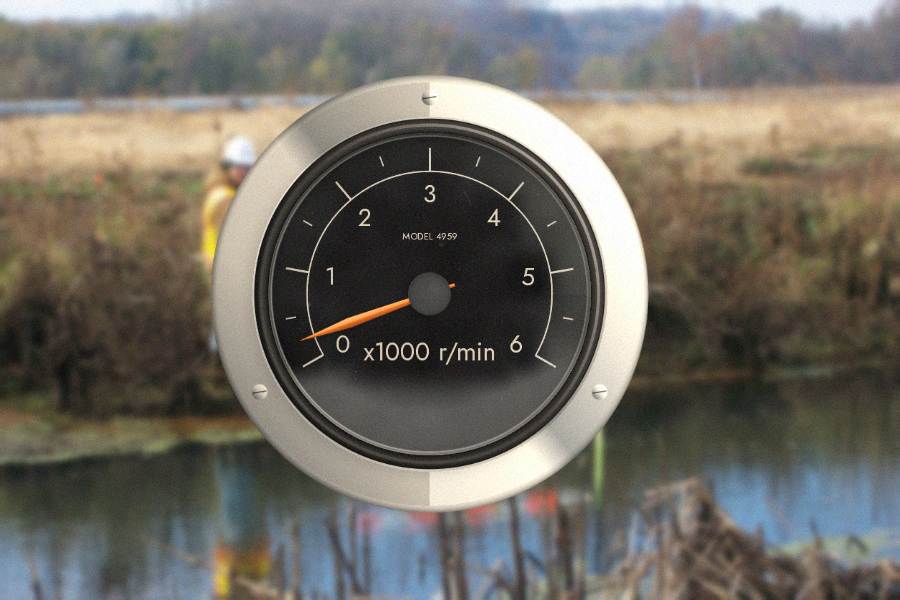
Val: 250 rpm
